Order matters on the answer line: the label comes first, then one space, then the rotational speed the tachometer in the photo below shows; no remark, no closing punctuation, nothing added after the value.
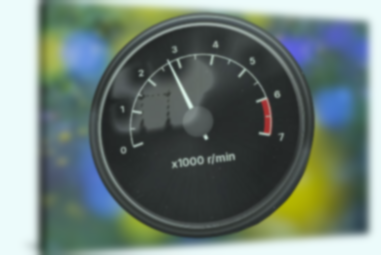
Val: 2750 rpm
